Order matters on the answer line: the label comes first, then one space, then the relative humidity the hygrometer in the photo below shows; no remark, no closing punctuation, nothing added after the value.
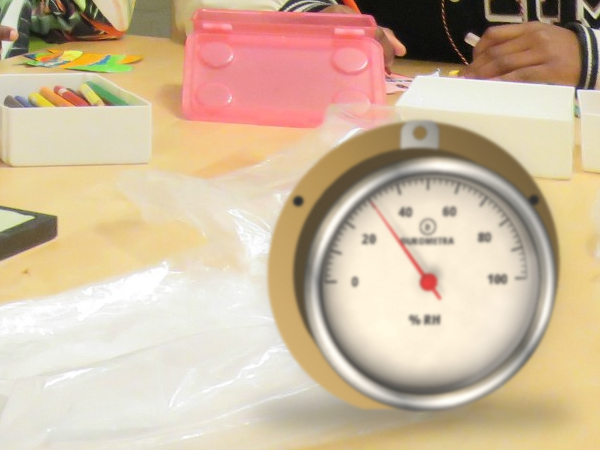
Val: 30 %
